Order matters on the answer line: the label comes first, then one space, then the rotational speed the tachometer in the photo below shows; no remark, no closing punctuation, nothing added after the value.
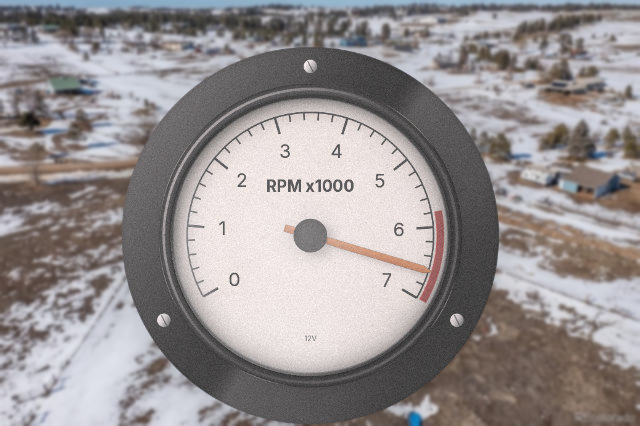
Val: 6600 rpm
